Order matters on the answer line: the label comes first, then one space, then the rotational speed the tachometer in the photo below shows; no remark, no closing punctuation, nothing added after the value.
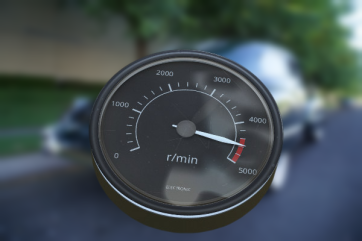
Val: 4600 rpm
